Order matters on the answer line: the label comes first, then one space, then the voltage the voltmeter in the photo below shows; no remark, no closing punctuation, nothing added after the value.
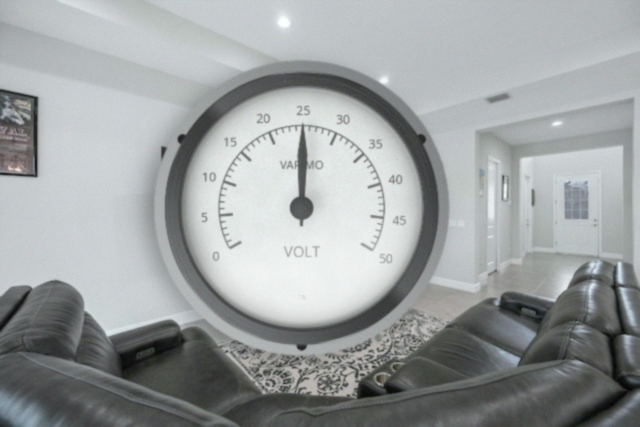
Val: 25 V
